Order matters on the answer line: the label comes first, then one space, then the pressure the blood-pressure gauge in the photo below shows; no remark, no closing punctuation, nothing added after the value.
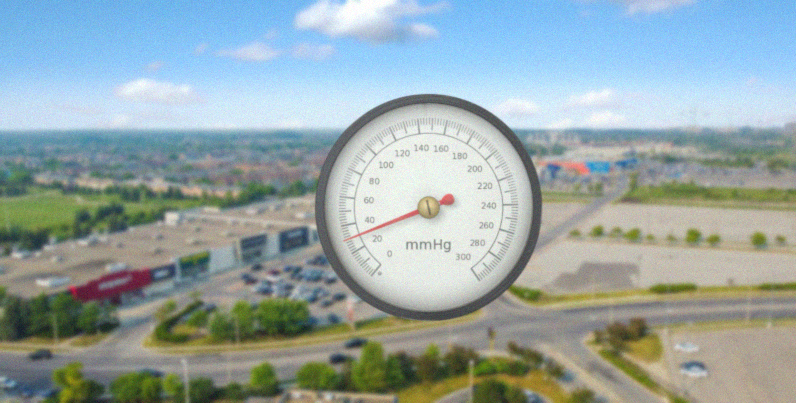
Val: 30 mmHg
